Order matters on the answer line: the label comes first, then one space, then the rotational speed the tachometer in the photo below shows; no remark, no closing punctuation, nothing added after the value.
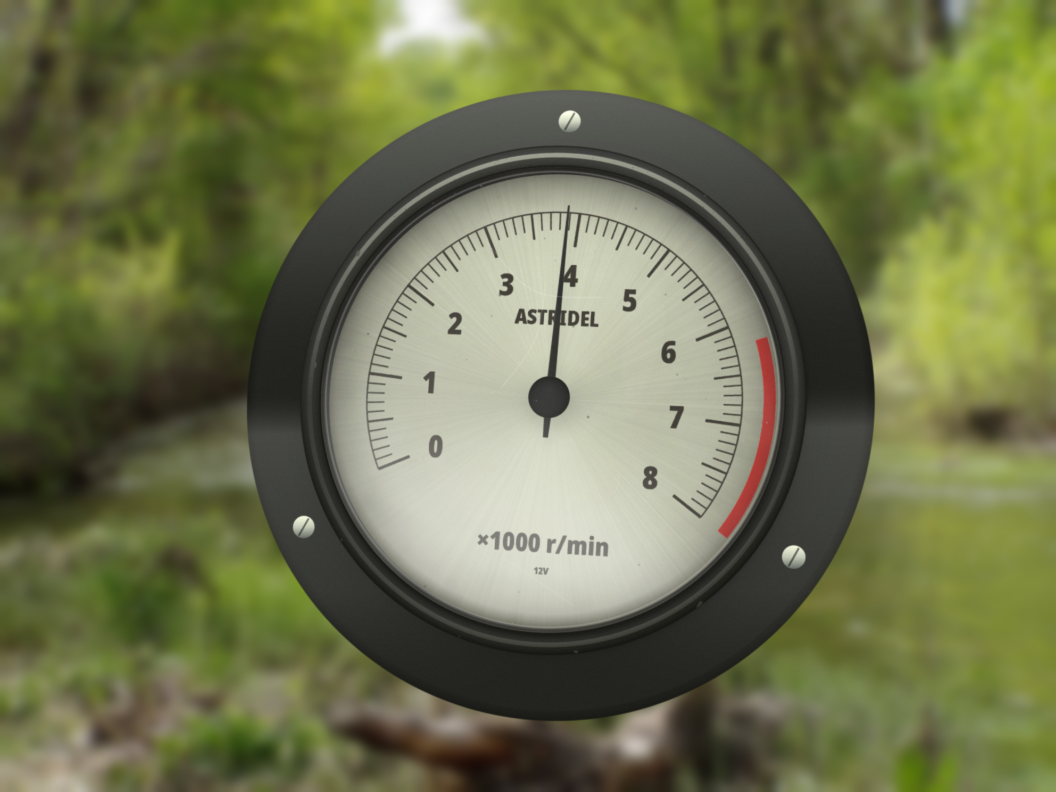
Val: 3900 rpm
